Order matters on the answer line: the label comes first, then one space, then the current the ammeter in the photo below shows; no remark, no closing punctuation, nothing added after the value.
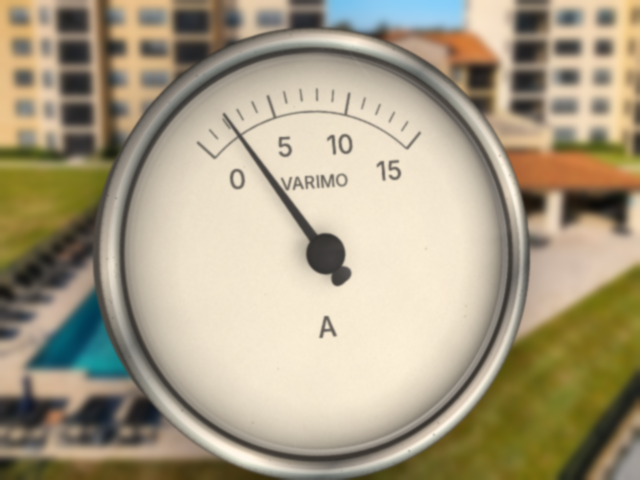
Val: 2 A
